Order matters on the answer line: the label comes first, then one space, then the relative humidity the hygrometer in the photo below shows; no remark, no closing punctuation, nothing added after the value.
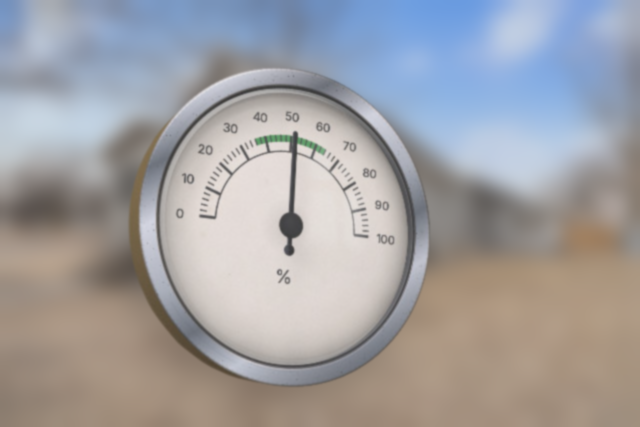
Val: 50 %
